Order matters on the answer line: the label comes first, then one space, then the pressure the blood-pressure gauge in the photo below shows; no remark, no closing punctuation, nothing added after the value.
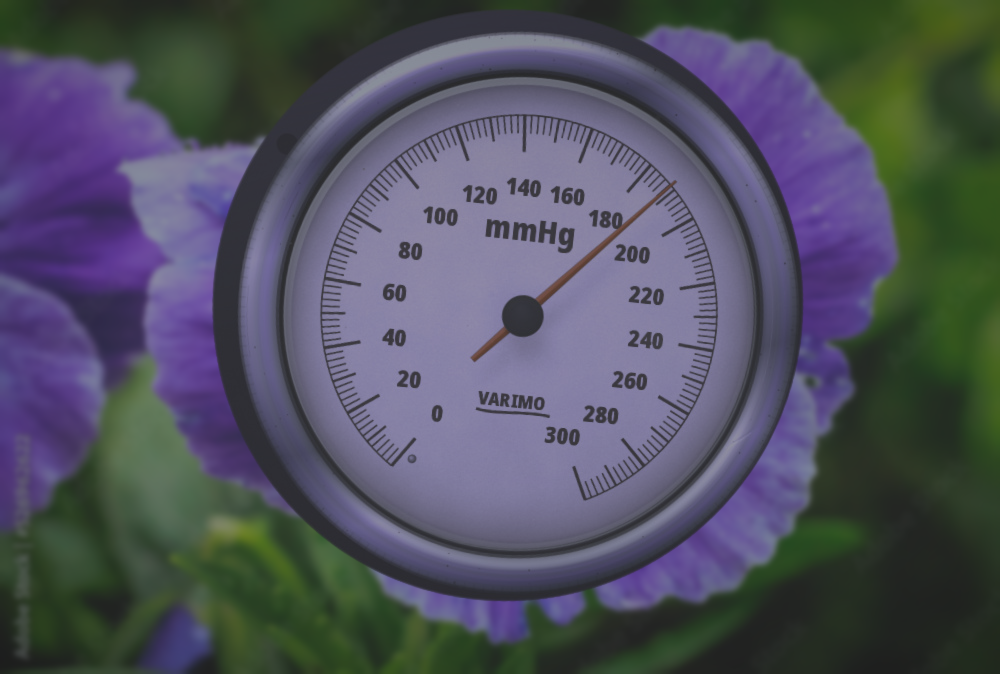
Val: 188 mmHg
